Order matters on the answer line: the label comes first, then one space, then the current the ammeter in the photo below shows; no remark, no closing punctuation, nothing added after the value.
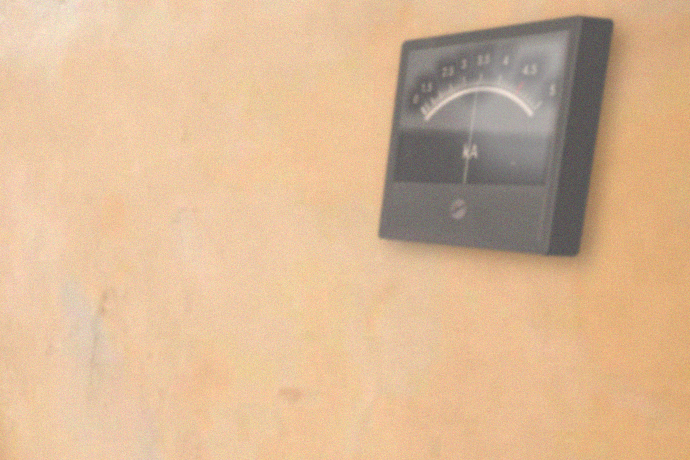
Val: 3.5 kA
